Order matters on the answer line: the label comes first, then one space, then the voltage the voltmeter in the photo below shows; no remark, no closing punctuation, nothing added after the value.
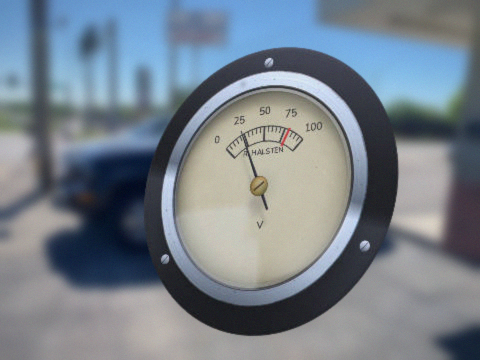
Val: 25 V
